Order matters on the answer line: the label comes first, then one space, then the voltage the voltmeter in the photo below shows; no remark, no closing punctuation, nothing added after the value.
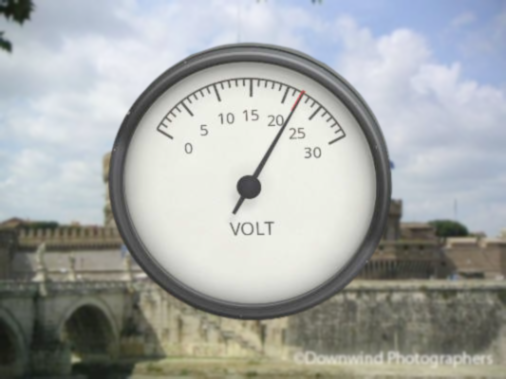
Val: 22 V
